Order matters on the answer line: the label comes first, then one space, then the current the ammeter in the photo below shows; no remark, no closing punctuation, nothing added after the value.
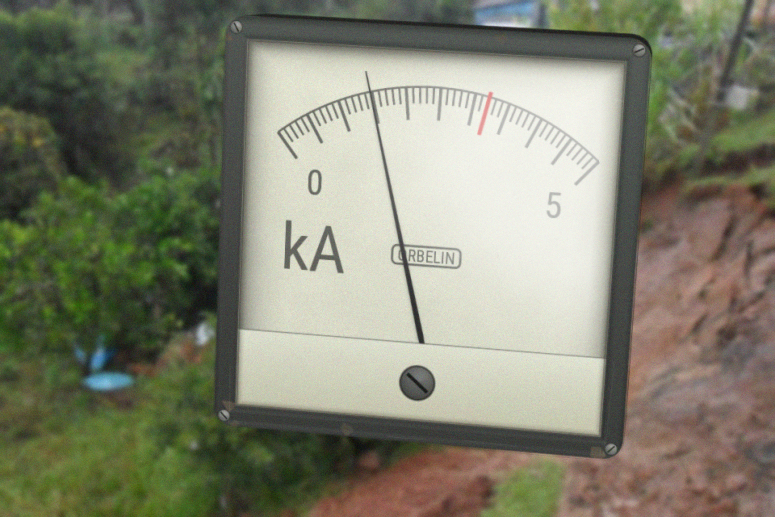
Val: 1.5 kA
